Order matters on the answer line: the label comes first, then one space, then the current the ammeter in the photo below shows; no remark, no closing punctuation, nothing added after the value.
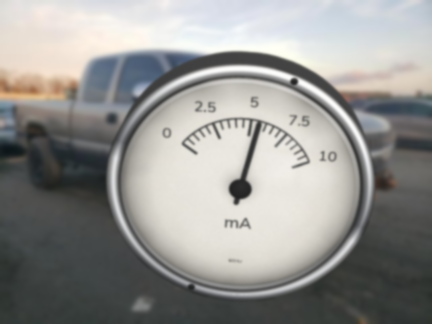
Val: 5.5 mA
